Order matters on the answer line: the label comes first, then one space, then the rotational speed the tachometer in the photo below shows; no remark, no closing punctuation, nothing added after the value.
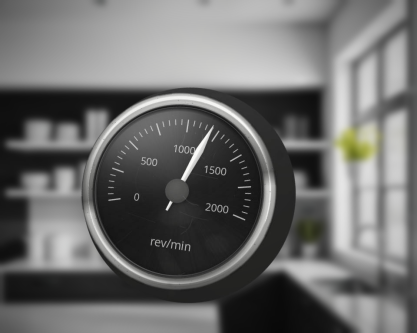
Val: 1200 rpm
